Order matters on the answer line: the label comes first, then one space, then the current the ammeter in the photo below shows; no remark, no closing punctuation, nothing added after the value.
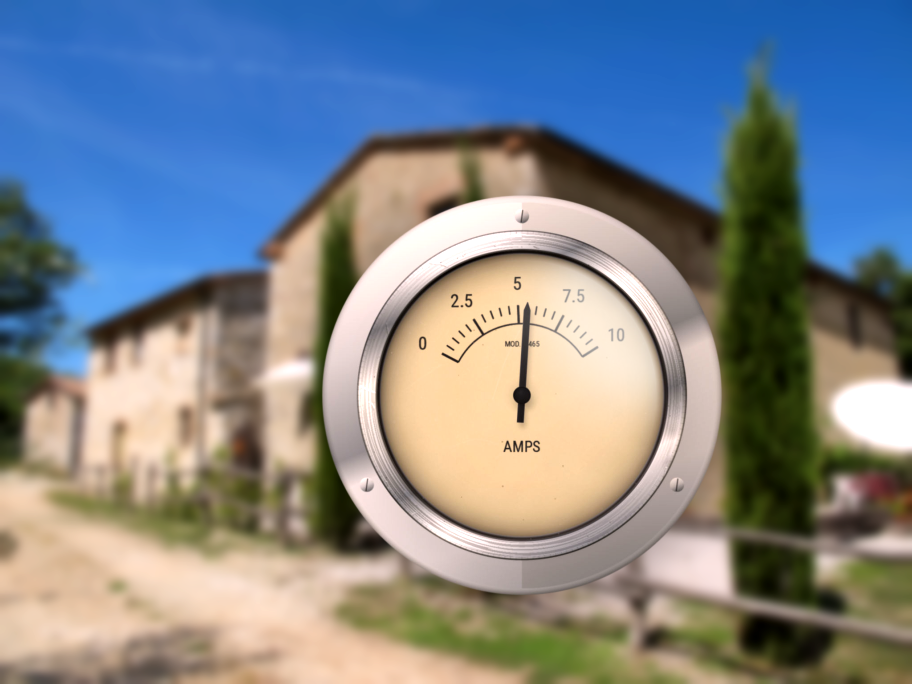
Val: 5.5 A
